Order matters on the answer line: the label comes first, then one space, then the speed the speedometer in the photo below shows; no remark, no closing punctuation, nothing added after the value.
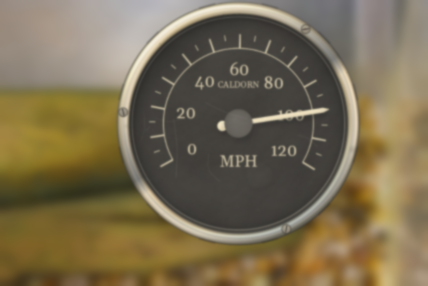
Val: 100 mph
